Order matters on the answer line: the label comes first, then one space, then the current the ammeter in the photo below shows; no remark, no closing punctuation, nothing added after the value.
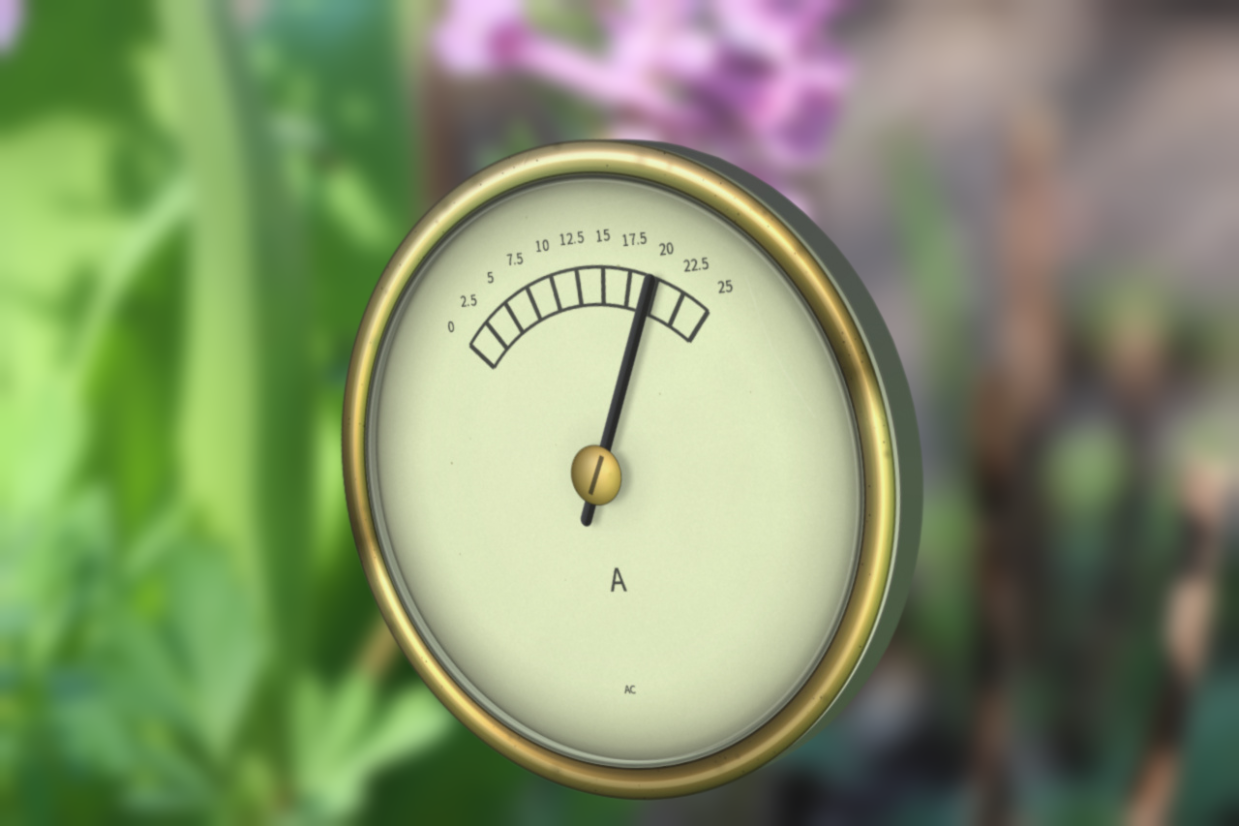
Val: 20 A
